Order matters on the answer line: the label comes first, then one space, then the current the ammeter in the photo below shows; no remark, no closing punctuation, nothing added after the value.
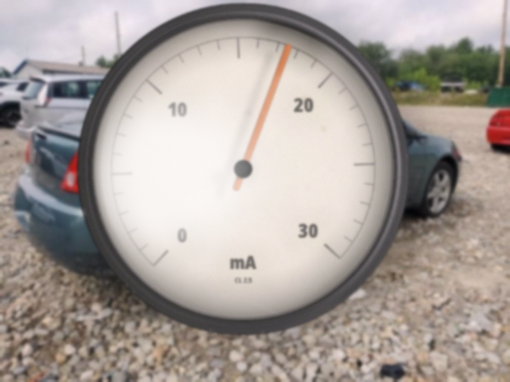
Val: 17.5 mA
